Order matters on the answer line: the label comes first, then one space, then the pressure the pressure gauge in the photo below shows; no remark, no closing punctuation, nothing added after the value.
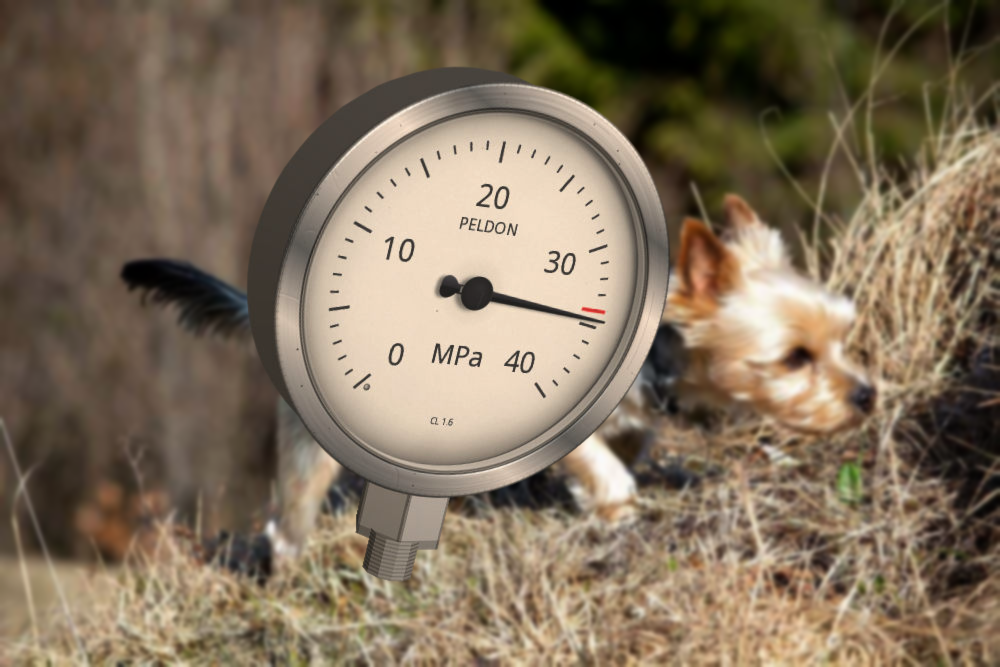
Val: 34.5 MPa
